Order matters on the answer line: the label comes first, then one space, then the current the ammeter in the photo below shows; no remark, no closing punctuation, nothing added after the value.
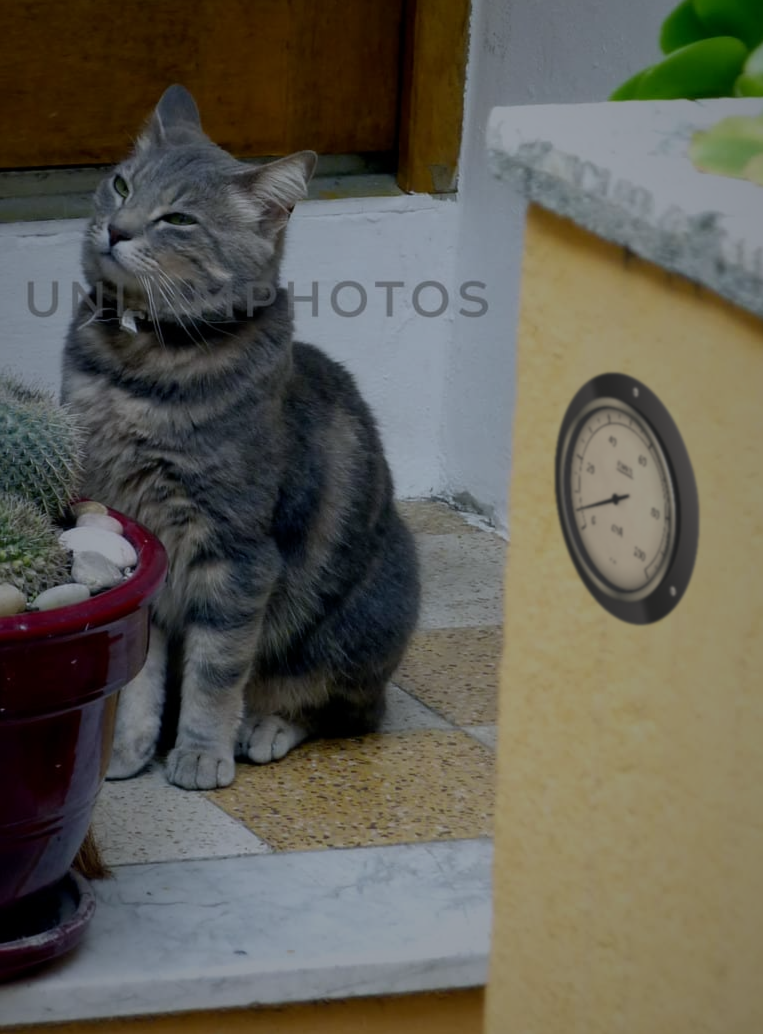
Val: 5 mA
